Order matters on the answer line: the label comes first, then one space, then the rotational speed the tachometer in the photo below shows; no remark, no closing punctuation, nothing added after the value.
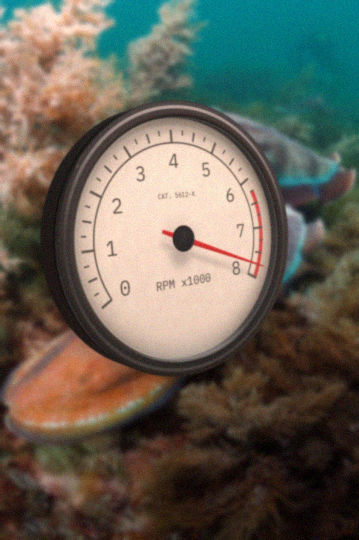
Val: 7750 rpm
